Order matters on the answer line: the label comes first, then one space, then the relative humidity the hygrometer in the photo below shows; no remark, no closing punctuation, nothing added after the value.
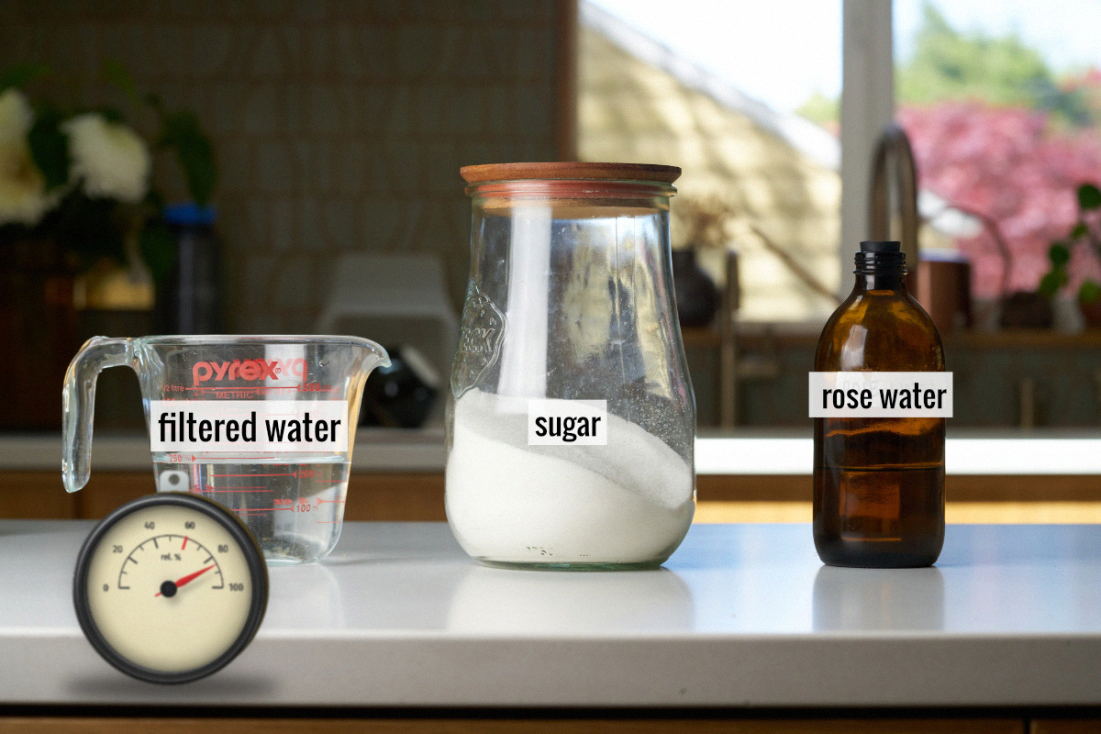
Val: 85 %
